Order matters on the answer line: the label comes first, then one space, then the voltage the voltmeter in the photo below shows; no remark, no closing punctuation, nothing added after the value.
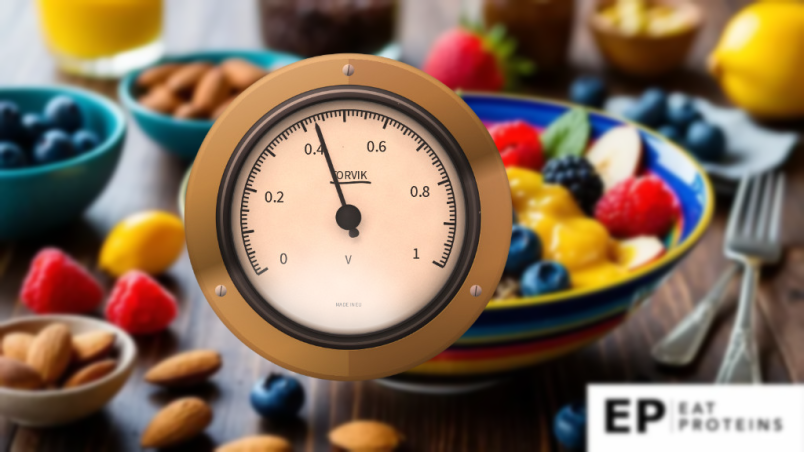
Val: 0.43 V
